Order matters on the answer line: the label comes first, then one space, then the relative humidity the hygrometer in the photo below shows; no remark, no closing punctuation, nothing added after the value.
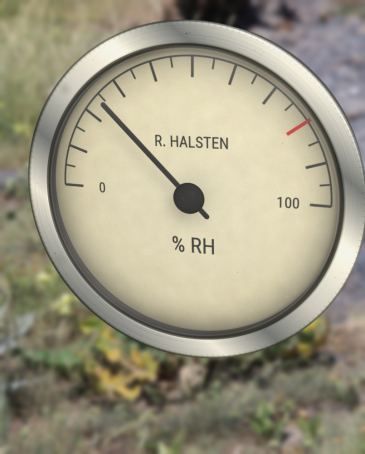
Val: 25 %
